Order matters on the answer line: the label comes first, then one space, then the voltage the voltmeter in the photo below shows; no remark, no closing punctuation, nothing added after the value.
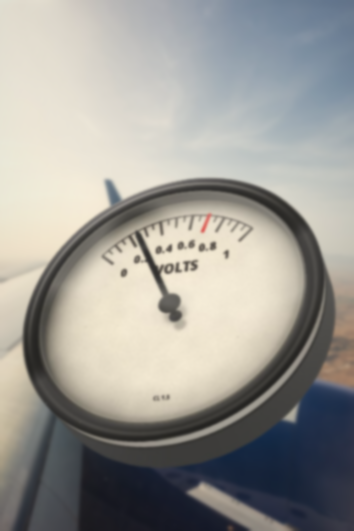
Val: 0.25 V
